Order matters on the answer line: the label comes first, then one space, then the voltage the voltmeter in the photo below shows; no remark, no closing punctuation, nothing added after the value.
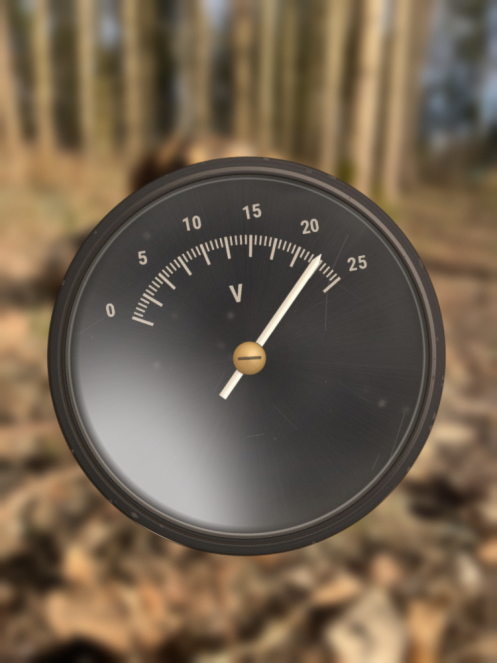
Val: 22 V
